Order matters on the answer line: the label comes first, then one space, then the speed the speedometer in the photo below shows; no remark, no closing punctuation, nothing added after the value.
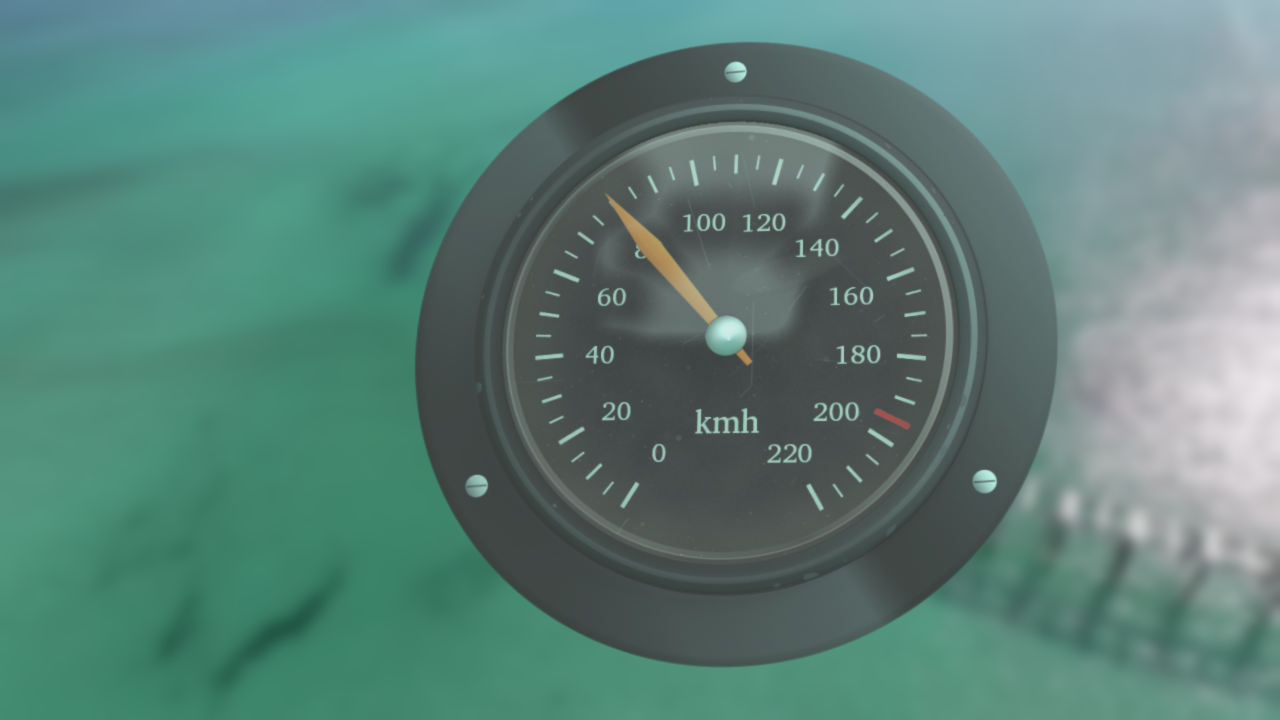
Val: 80 km/h
